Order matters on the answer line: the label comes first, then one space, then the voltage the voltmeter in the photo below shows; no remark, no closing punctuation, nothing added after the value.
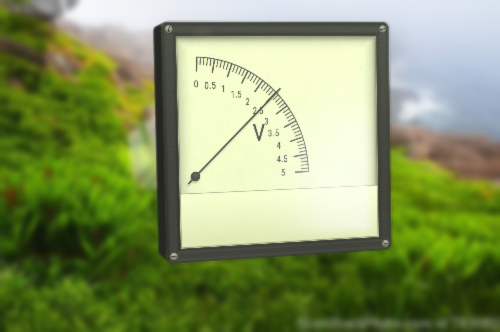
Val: 2.5 V
